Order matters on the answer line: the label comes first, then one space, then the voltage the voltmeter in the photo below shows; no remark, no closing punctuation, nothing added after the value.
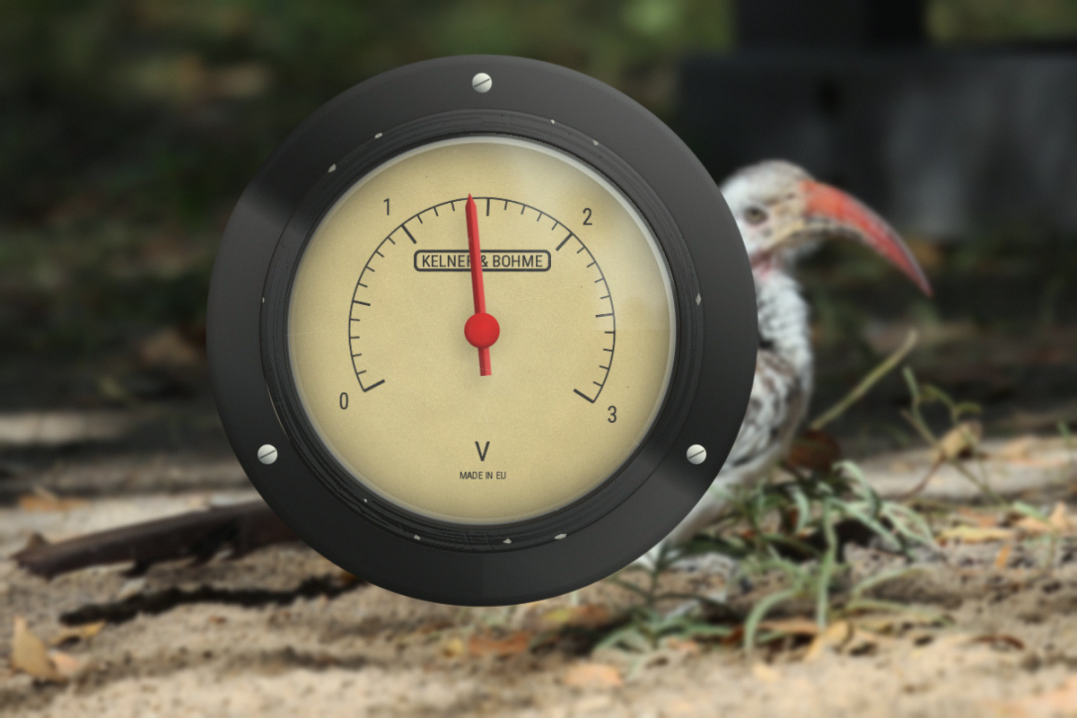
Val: 1.4 V
